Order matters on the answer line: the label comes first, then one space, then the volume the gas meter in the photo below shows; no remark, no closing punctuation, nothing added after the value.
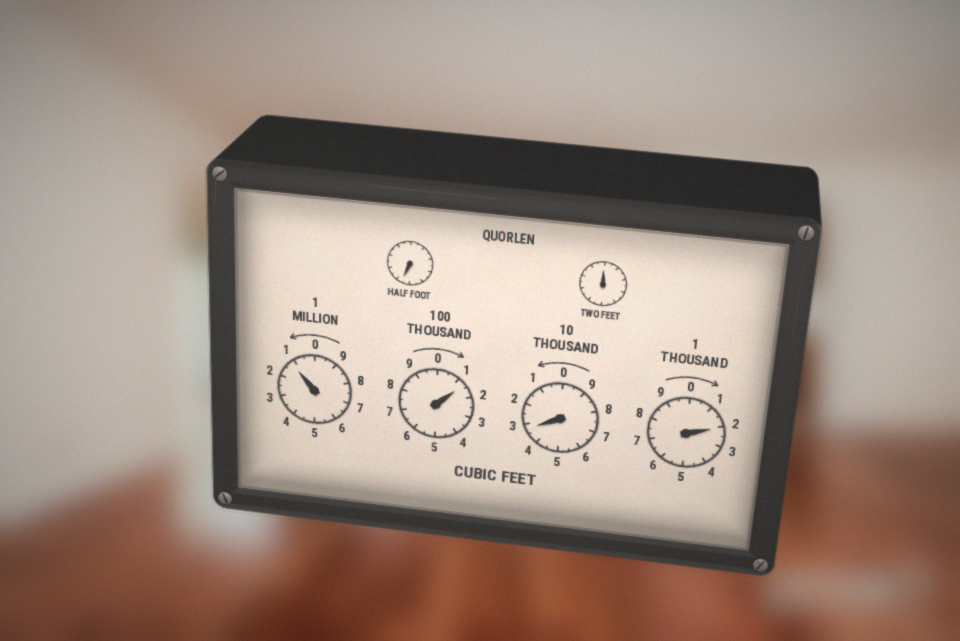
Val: 113200 ft³
